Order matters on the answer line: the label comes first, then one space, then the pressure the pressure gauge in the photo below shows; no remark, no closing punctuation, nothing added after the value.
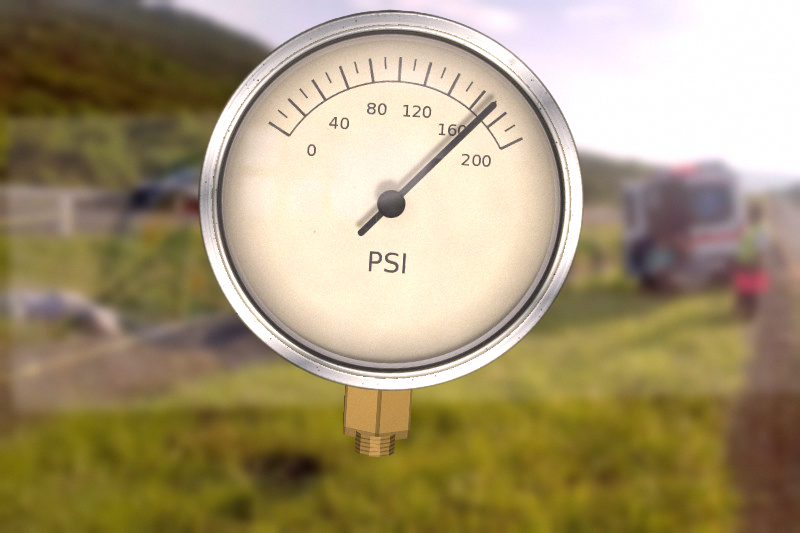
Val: 170 psi
